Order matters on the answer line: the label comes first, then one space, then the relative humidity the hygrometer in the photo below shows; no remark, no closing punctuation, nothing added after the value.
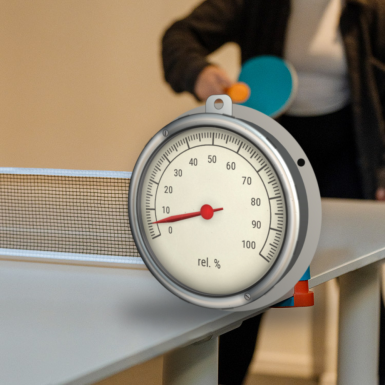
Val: 5 %
